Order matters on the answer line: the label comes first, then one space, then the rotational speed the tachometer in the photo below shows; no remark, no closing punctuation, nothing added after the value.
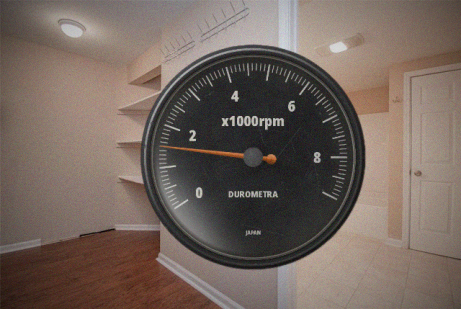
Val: 1500 rpm
